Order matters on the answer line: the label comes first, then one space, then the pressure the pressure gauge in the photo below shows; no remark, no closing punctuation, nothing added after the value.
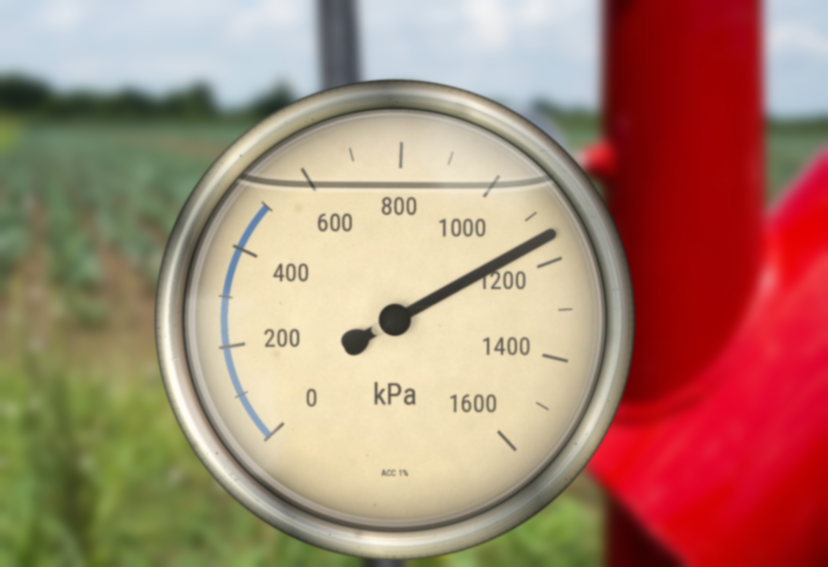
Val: 1150 kPa
